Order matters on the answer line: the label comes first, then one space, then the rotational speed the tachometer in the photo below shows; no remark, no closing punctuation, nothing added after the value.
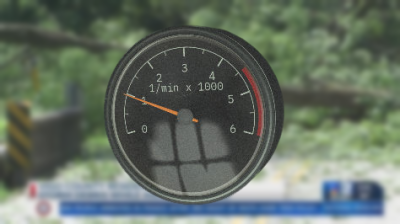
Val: 1000 rpm
